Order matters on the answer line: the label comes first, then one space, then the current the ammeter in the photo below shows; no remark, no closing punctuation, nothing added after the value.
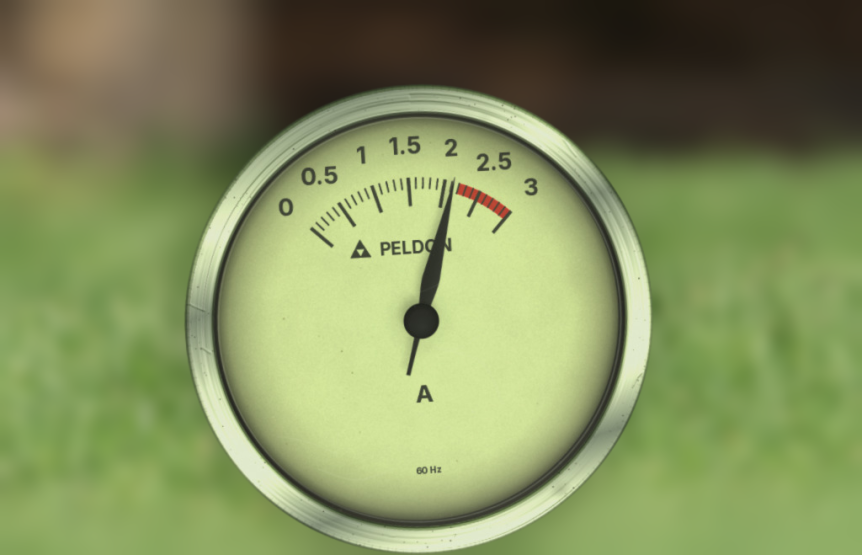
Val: 2.1 A
